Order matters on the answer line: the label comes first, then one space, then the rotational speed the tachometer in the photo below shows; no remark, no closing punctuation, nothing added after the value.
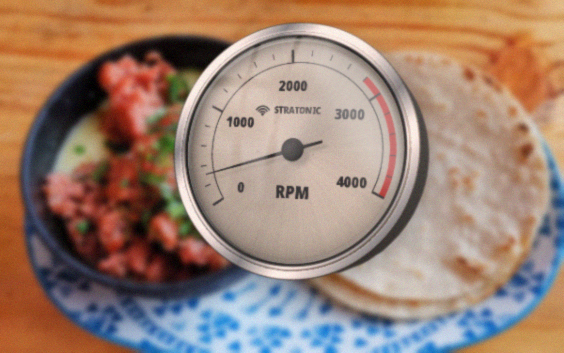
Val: 300 rpm
